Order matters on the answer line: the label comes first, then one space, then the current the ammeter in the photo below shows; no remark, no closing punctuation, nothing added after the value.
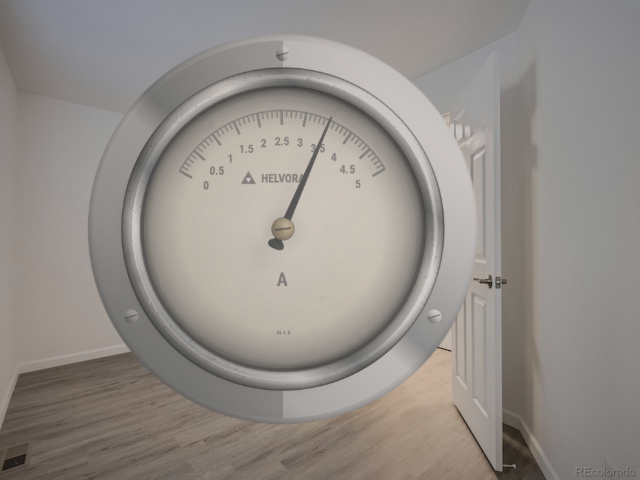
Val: 3.5 A
